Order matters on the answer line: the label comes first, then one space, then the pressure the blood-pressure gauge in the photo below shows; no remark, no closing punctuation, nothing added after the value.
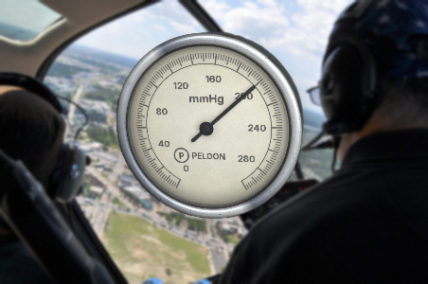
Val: 200 mmHg
